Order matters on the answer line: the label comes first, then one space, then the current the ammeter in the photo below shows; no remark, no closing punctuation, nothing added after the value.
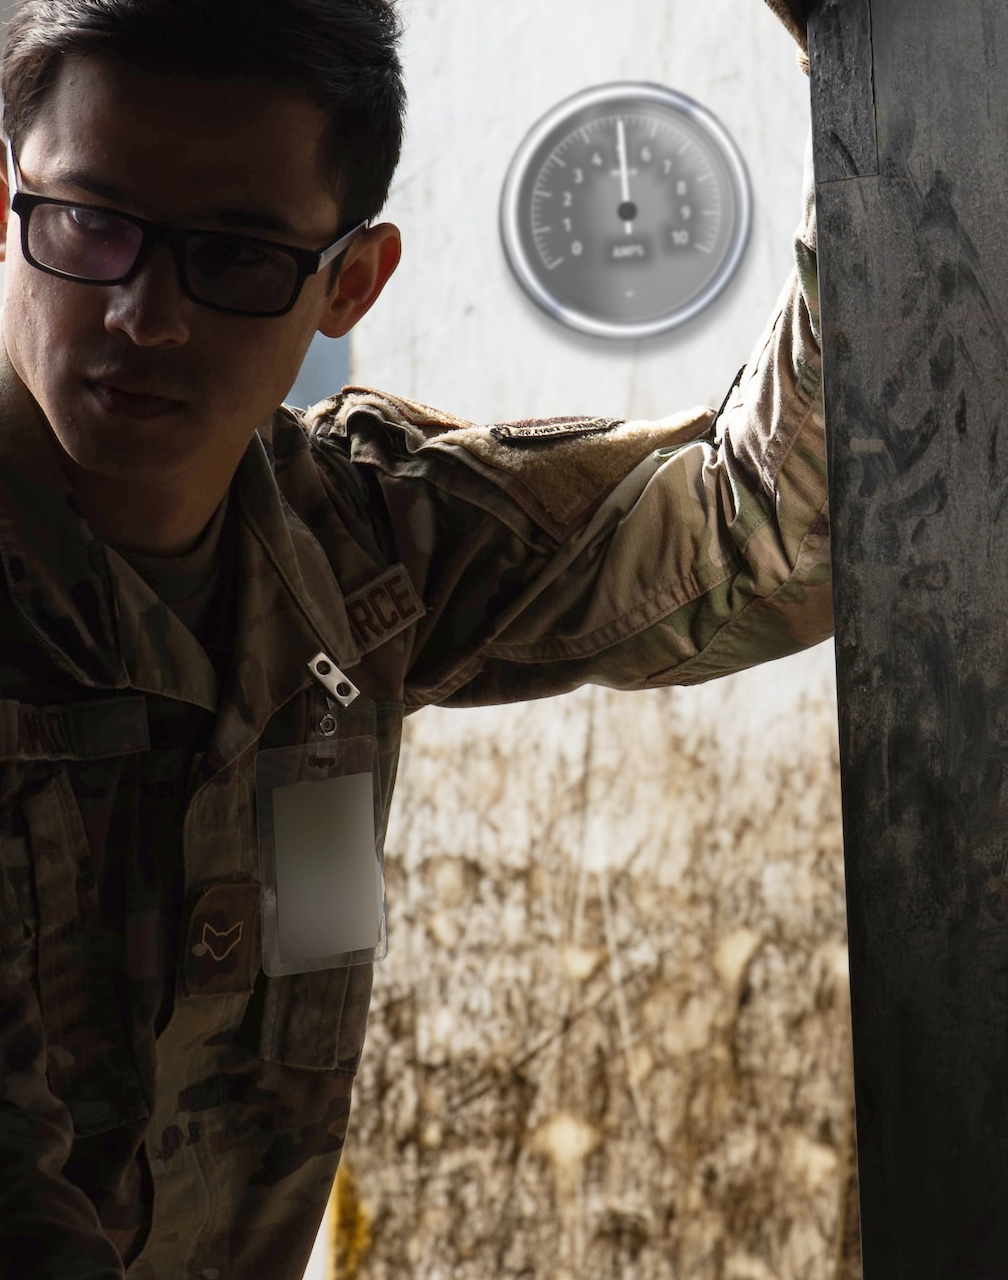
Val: 5 A
